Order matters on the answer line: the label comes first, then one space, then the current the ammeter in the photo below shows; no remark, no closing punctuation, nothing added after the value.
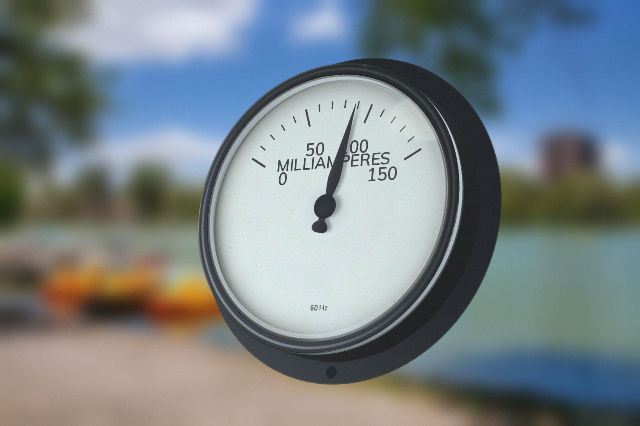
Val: 90 mA
